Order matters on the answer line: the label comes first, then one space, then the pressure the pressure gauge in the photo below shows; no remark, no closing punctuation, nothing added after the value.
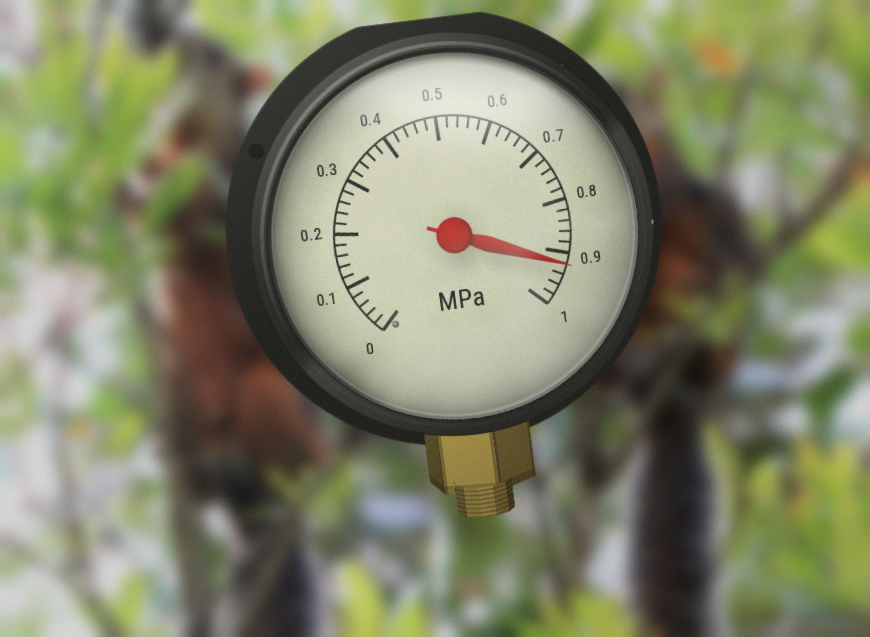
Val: 0.92 MPa
